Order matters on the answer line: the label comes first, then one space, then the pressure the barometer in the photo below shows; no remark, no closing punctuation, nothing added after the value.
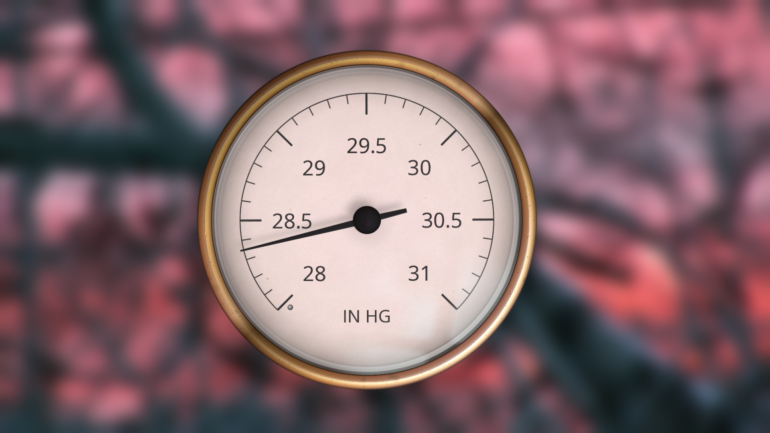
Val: 28.35 inHg
